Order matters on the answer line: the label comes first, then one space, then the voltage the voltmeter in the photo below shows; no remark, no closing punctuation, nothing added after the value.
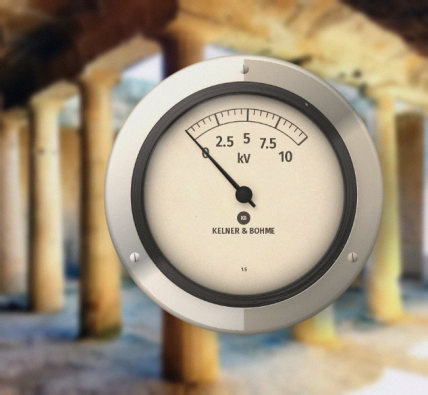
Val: 0 kV
